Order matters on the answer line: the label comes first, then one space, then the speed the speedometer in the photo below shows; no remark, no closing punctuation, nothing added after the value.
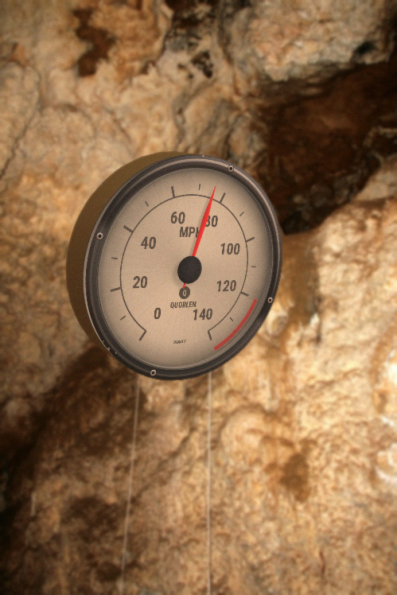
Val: 75 mph
